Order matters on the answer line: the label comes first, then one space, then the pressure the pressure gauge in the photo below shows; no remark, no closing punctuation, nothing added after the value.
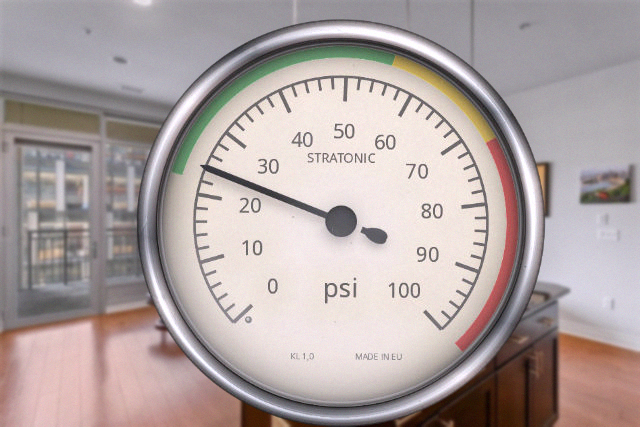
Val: 24 psi
